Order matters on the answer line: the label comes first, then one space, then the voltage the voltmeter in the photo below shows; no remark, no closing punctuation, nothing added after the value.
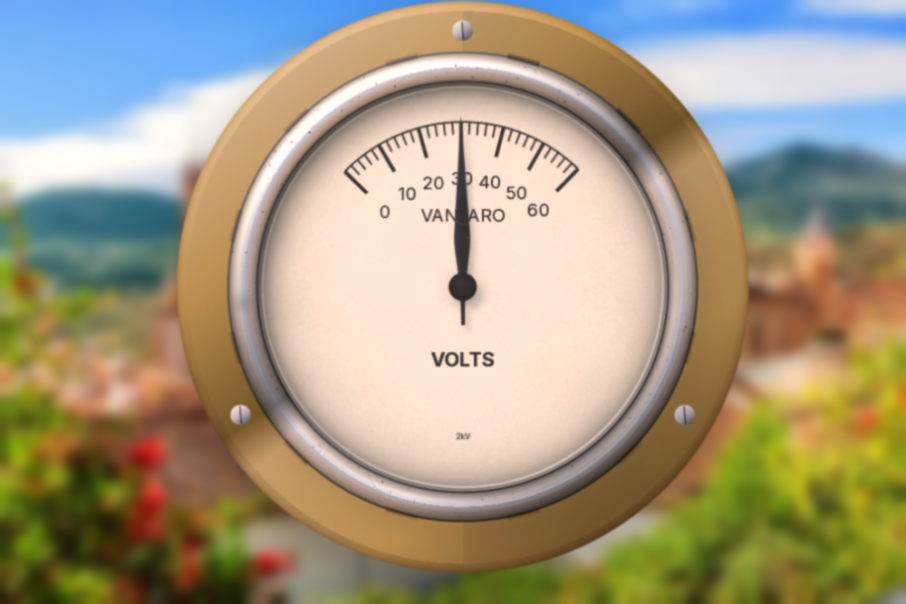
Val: 30 V
